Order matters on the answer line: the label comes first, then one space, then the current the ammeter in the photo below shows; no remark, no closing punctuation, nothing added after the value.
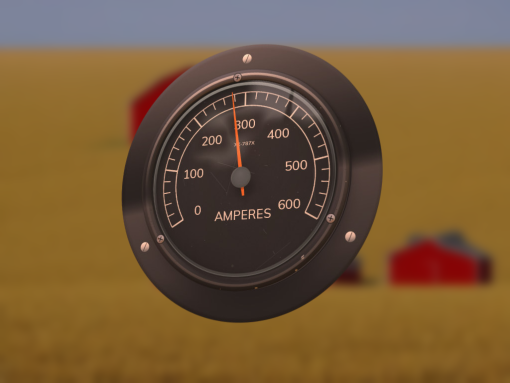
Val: 280 A
